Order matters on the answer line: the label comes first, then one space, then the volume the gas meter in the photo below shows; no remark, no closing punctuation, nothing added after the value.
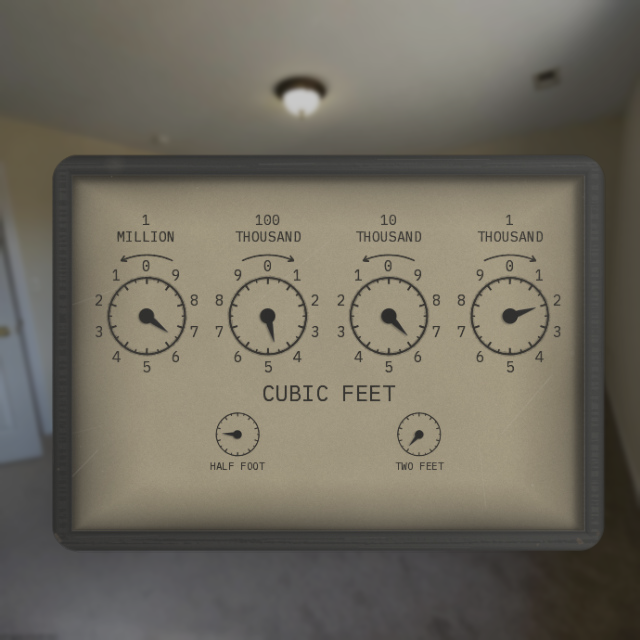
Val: 646200 ft³
